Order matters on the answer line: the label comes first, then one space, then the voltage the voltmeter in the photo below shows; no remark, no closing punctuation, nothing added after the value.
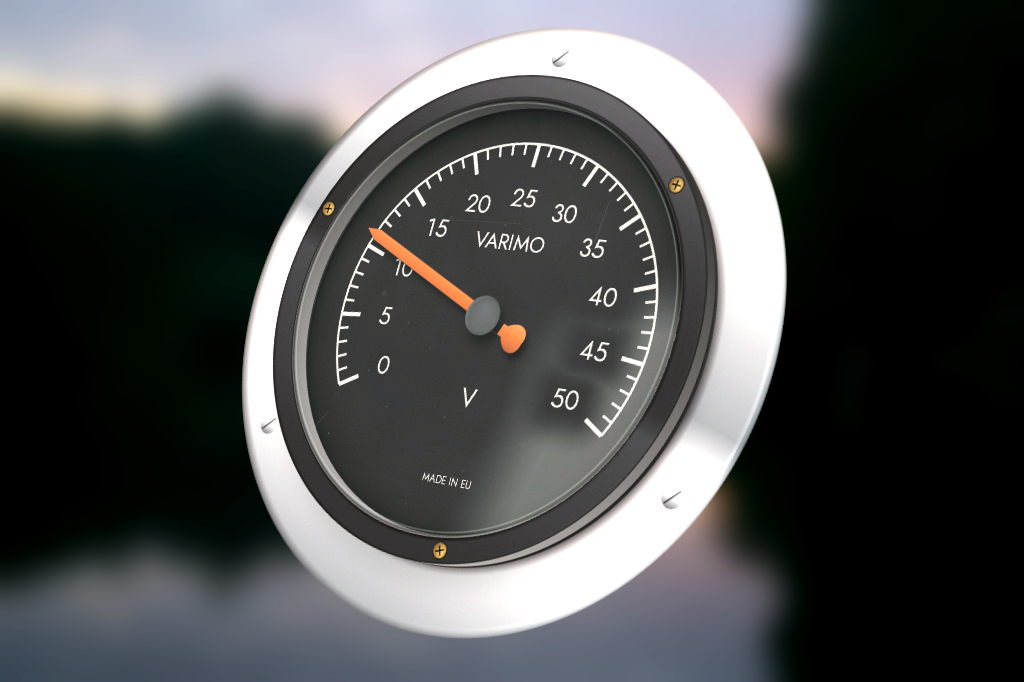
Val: 11 V
